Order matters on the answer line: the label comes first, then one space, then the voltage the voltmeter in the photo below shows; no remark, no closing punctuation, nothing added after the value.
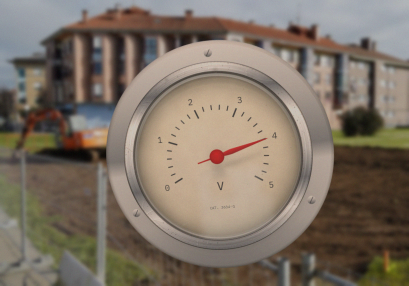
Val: 4 V
